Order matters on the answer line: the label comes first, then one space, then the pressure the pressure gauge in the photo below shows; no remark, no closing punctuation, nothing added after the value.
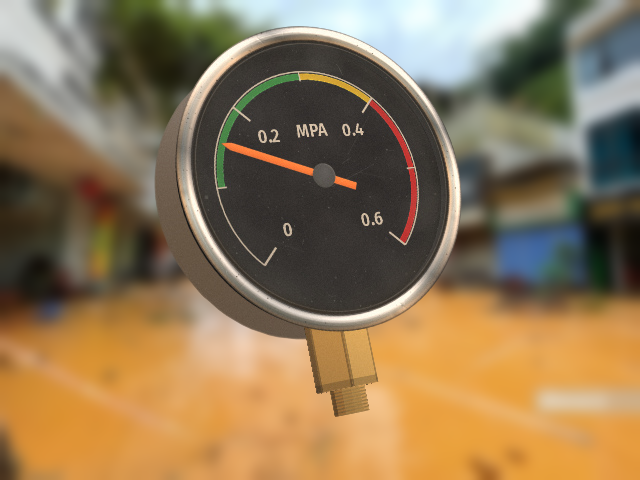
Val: 0.15 MPa
